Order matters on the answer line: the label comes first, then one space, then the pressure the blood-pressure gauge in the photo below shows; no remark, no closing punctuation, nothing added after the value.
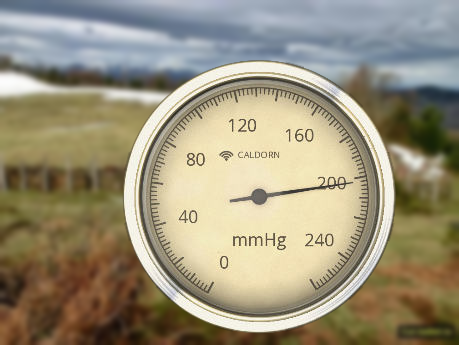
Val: 202 mmHg
